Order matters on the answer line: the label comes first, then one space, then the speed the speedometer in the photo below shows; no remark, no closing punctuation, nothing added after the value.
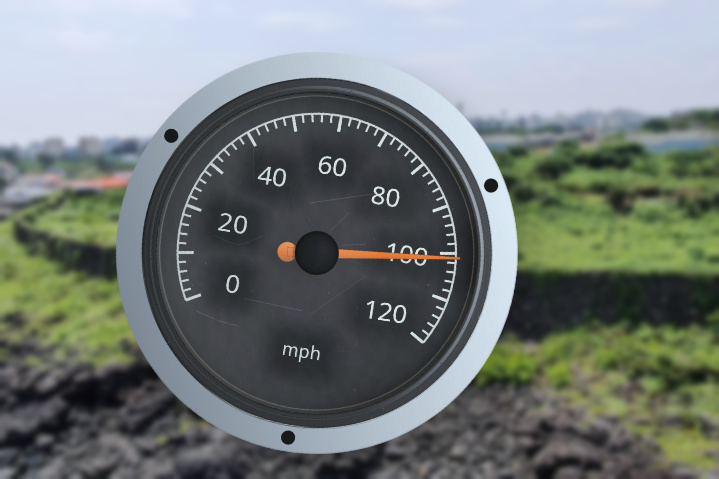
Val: 101 mph
